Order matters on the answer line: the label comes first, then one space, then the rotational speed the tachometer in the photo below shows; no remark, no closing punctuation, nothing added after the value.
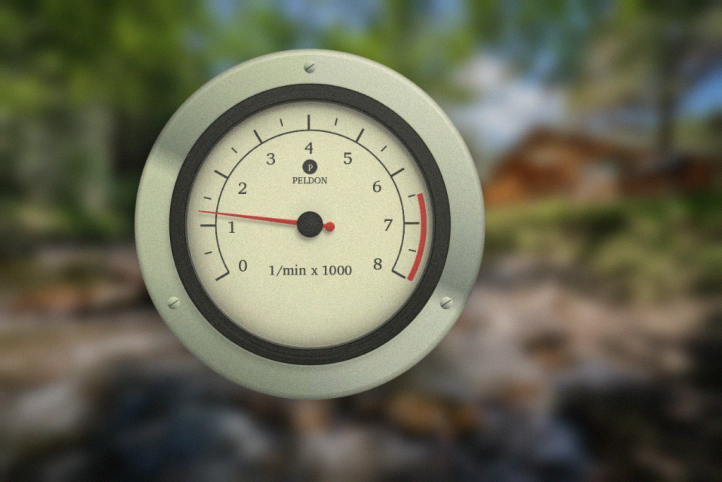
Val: 1250 rpm
